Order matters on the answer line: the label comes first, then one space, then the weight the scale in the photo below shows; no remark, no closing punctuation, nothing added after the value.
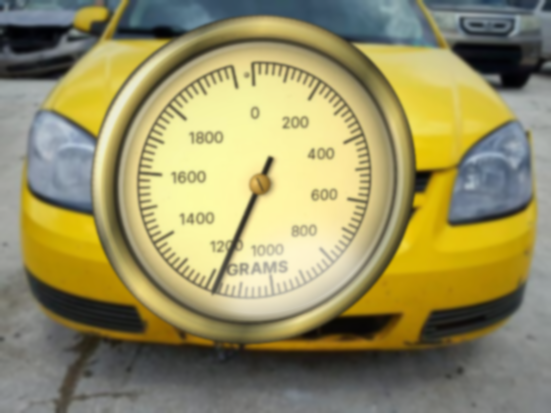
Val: 1180 g
